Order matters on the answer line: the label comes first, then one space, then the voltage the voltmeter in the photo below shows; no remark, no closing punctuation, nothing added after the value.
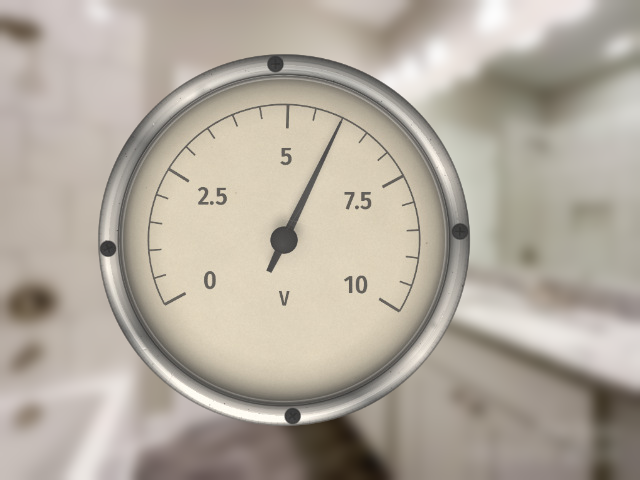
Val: 6 V
